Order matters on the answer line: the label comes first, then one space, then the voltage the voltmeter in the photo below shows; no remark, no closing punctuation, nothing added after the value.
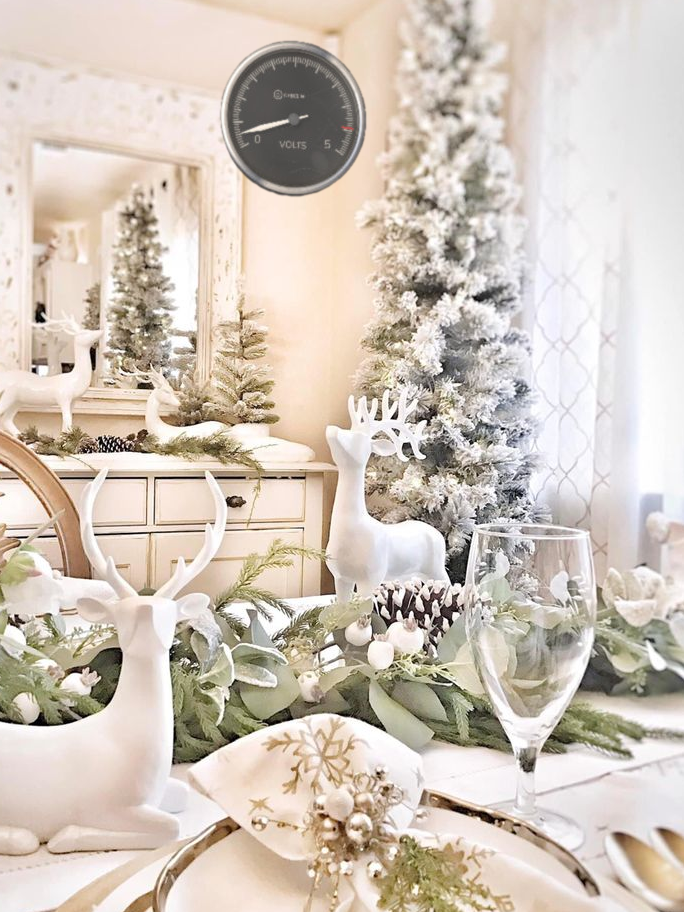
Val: 0.25 V
